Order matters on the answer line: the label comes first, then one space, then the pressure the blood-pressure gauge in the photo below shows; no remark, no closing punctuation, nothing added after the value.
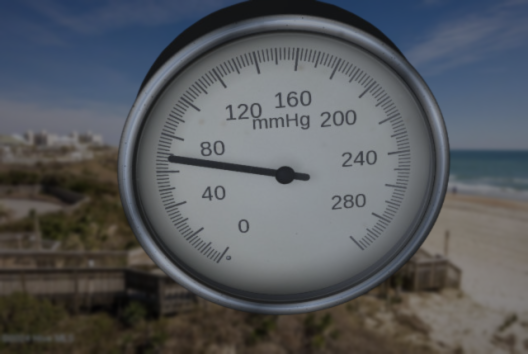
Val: 70 mmHg
